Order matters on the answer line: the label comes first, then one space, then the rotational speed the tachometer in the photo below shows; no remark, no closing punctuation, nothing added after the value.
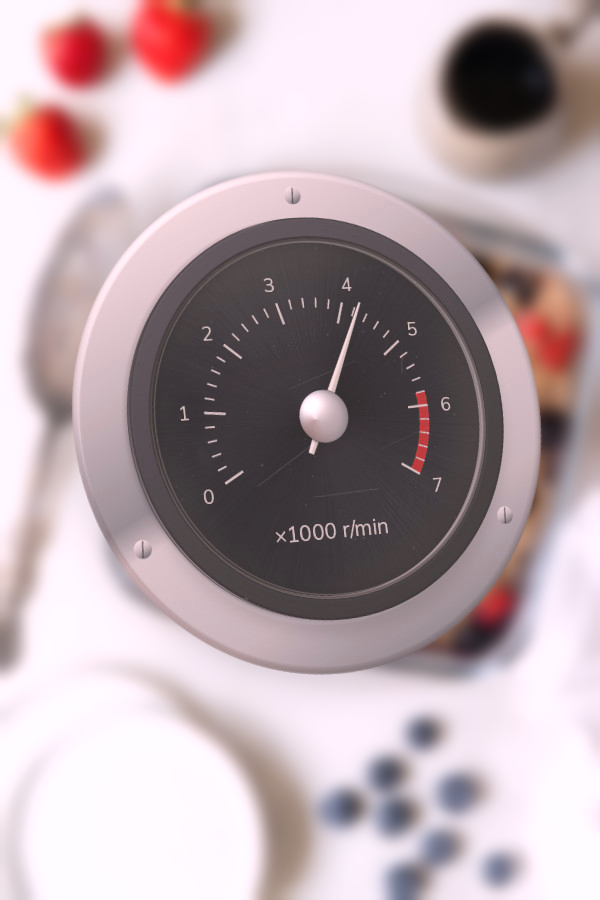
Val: 4200 rpm
